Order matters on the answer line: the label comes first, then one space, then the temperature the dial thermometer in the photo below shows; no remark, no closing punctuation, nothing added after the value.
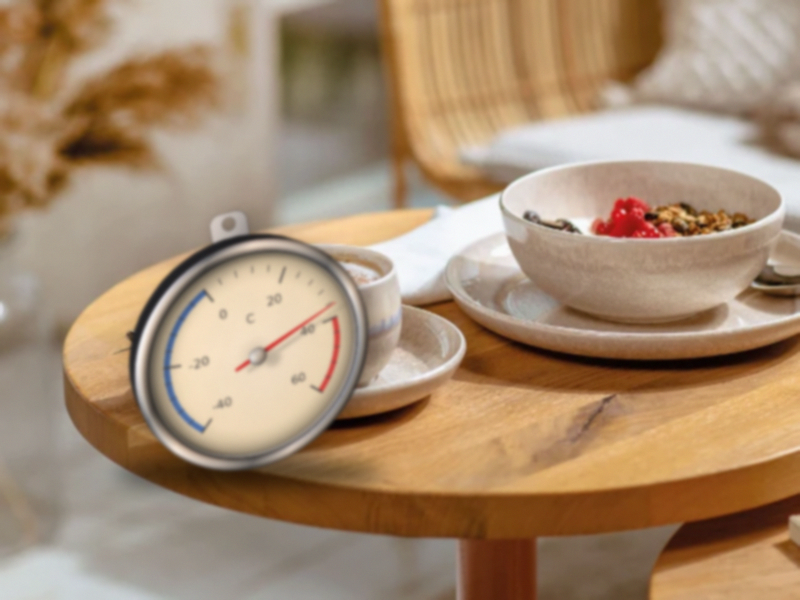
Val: 36 °C
